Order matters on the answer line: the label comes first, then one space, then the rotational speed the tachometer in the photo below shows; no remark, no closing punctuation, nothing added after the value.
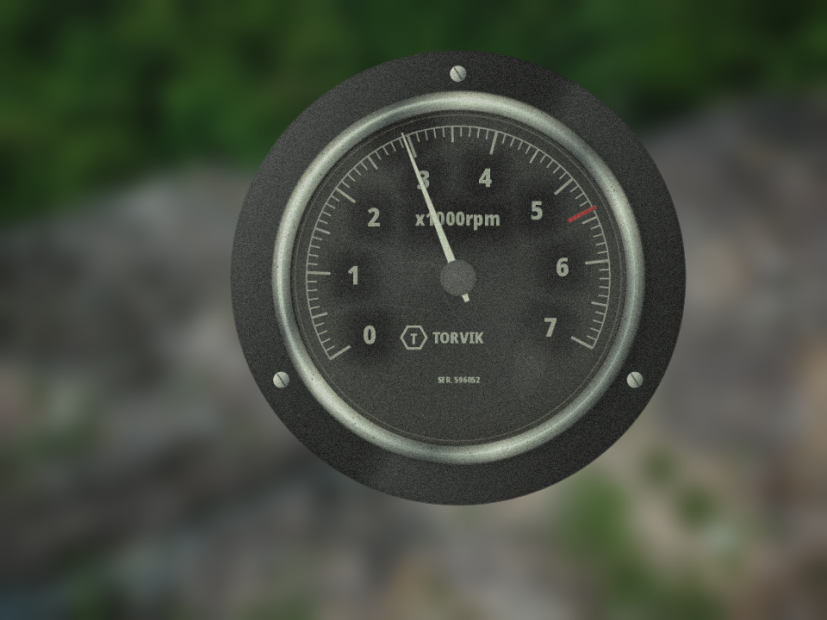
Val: 2950 rpm
